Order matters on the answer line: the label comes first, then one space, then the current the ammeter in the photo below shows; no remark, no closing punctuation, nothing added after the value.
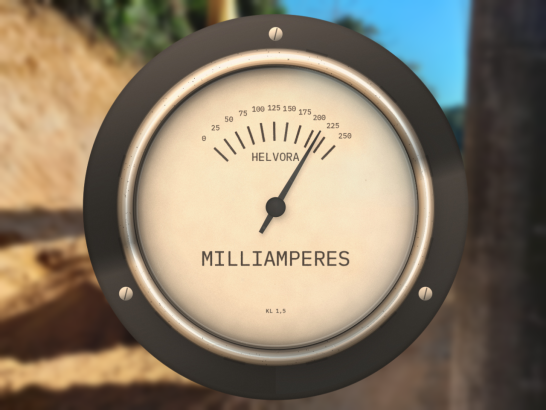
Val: 212.5 mA
